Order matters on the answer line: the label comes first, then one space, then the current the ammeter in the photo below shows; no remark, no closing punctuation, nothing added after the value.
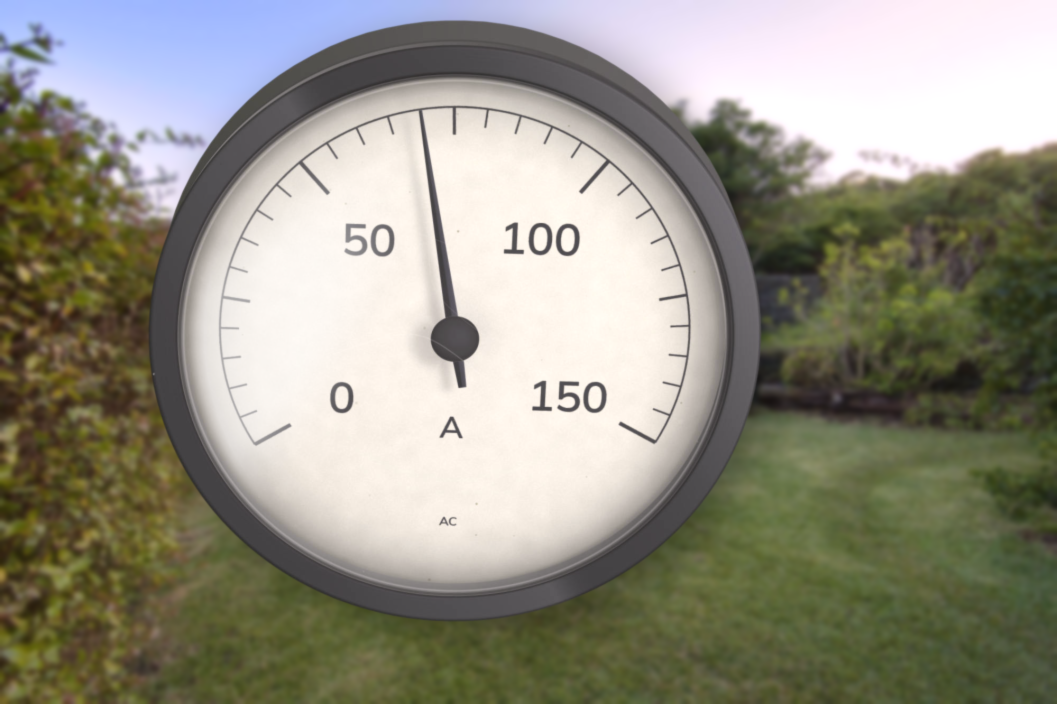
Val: 70 A
